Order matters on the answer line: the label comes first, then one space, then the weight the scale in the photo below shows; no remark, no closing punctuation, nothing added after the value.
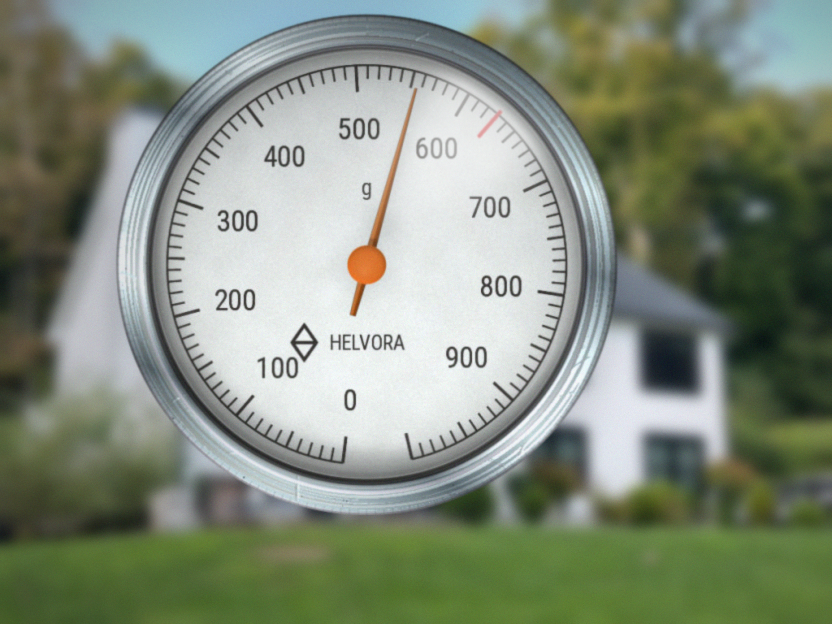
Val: 555 g
